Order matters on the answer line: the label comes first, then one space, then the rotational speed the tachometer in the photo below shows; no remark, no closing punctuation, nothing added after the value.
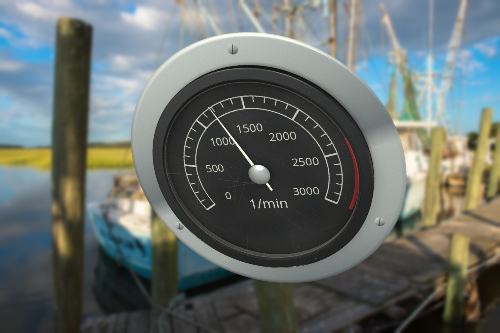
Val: 1200 rpm
